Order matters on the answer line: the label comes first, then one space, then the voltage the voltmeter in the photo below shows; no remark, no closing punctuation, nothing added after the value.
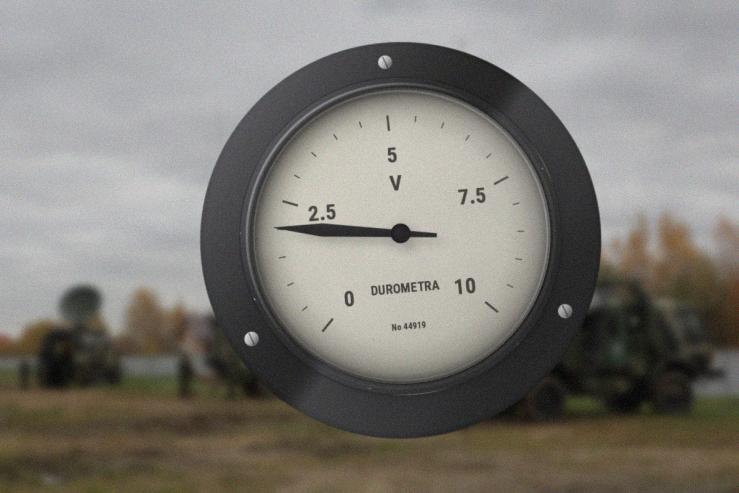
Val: 2 V
